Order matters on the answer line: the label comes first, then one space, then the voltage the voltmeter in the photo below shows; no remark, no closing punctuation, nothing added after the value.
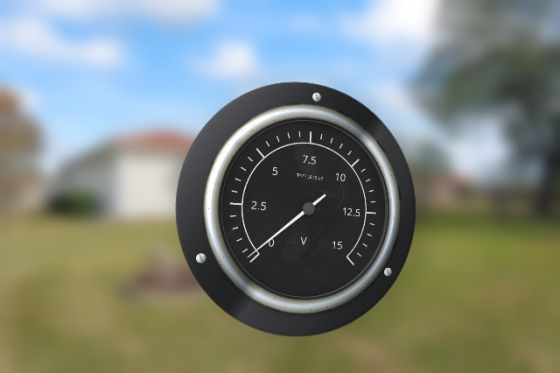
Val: 0.25 V
